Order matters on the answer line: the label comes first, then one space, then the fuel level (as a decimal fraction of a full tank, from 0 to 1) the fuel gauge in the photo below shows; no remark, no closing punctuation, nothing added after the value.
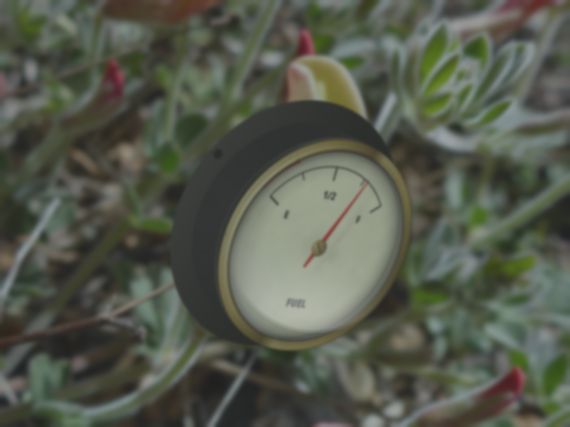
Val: 0.75
